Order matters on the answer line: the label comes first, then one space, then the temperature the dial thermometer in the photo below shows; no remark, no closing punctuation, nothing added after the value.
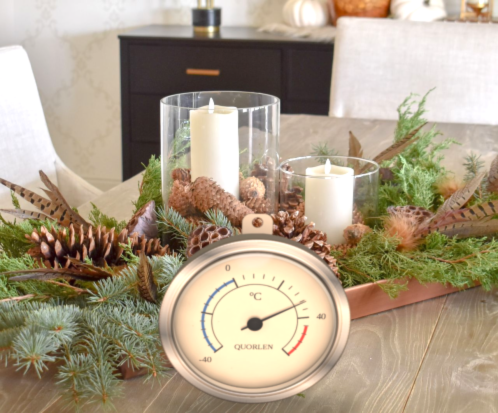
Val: 32 °C
